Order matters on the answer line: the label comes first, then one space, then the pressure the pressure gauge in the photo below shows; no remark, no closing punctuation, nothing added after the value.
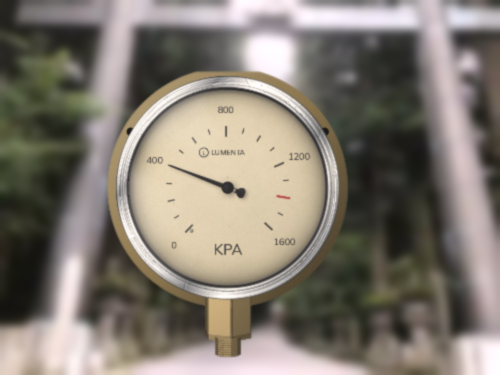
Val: 400 kPa
